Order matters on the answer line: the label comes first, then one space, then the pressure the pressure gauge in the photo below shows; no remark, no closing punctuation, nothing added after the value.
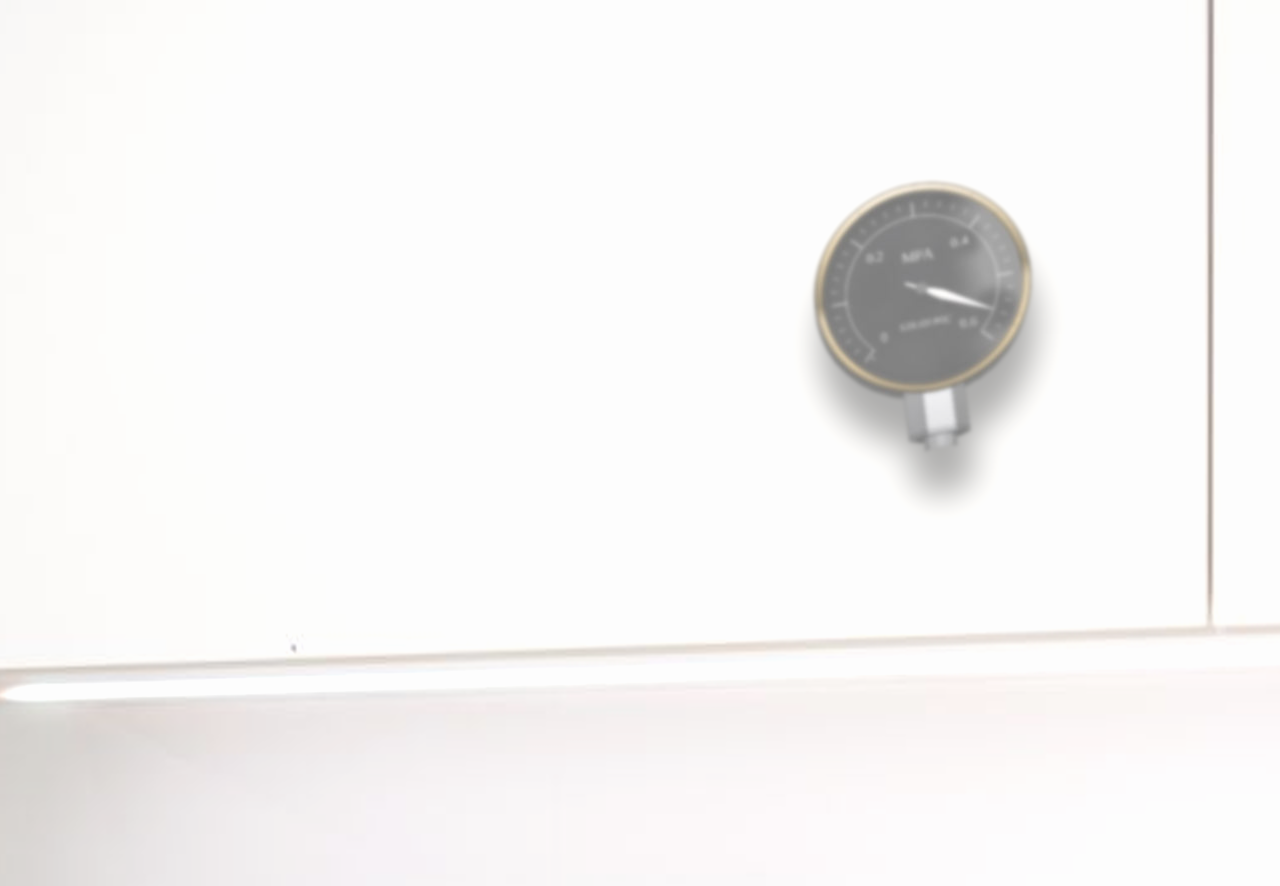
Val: 0.56 MPa
